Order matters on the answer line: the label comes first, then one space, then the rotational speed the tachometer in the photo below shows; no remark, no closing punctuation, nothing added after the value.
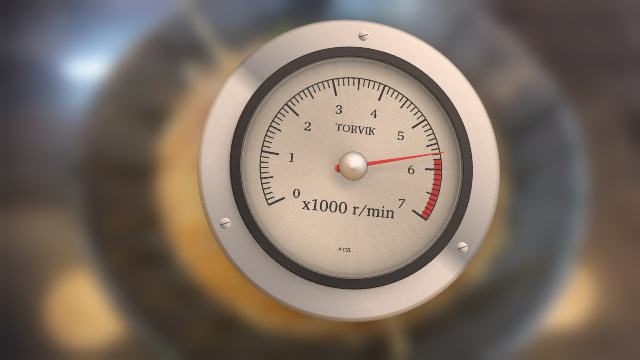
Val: 5700 rpm
